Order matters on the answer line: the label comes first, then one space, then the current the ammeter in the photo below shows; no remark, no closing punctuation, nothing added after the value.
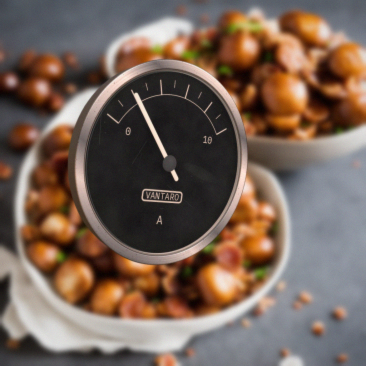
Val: 2 A
